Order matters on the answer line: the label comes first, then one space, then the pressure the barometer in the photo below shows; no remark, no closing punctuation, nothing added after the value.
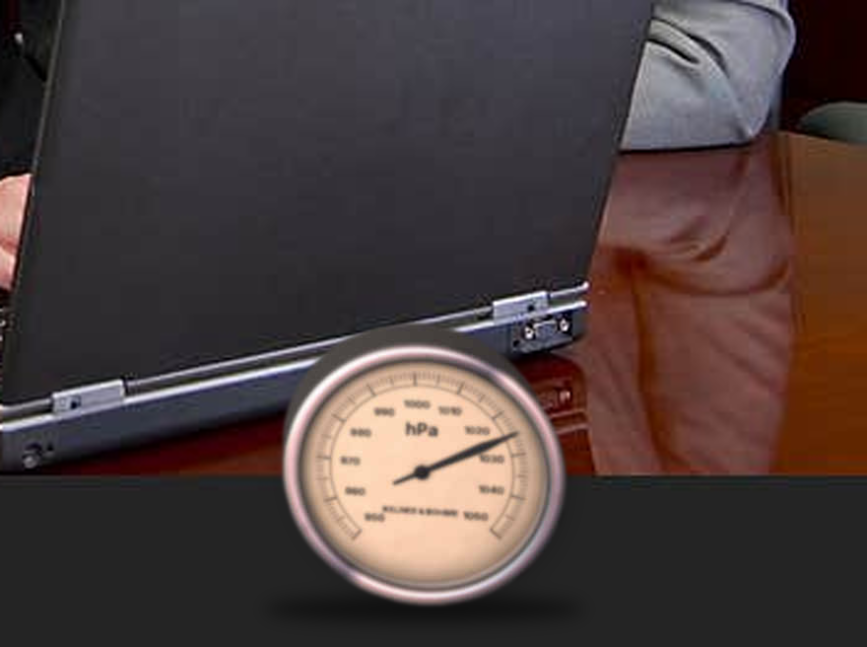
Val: 1025 hPa
